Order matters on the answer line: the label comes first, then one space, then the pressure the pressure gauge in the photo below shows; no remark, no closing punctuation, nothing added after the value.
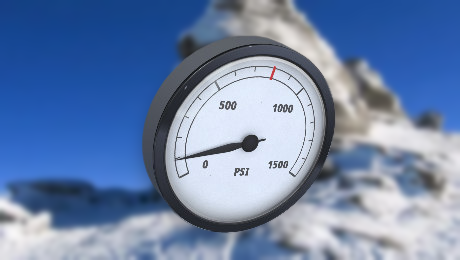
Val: 100 psi
